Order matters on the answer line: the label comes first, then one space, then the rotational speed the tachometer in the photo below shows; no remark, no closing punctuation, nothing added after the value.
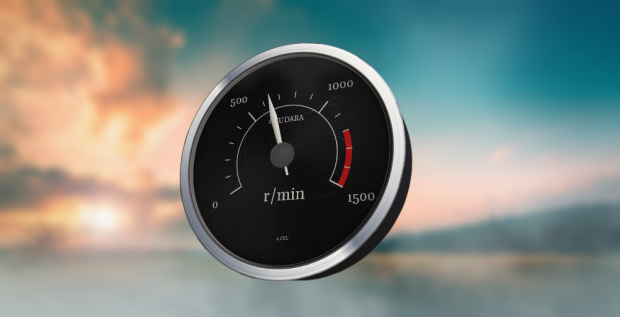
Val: 650 rpm
